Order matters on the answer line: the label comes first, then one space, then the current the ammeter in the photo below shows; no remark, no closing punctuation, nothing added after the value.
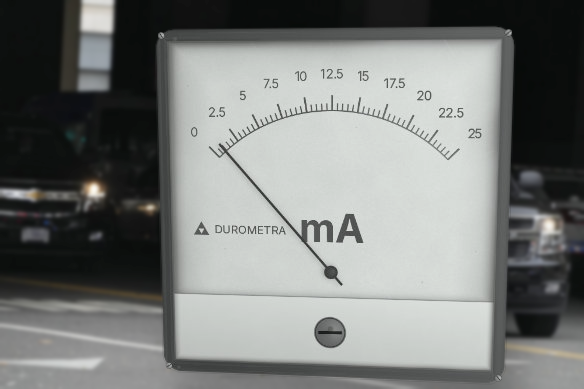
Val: 1 mA
